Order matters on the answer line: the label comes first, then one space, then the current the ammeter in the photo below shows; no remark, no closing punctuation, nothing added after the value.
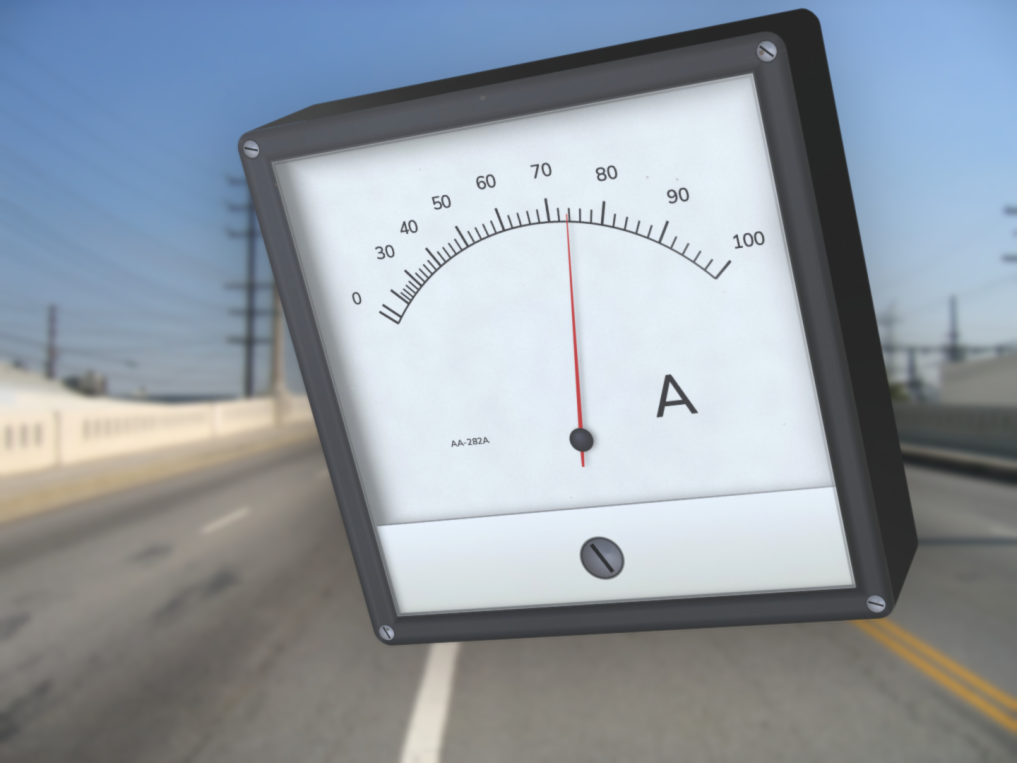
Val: 74 A
